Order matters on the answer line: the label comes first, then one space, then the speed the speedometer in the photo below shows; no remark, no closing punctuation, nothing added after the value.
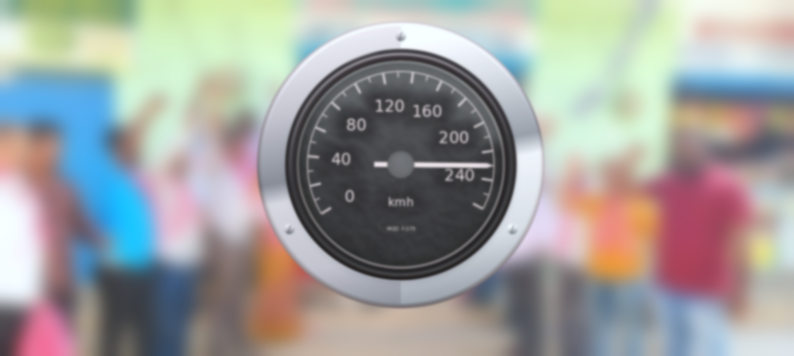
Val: 230 km/h
